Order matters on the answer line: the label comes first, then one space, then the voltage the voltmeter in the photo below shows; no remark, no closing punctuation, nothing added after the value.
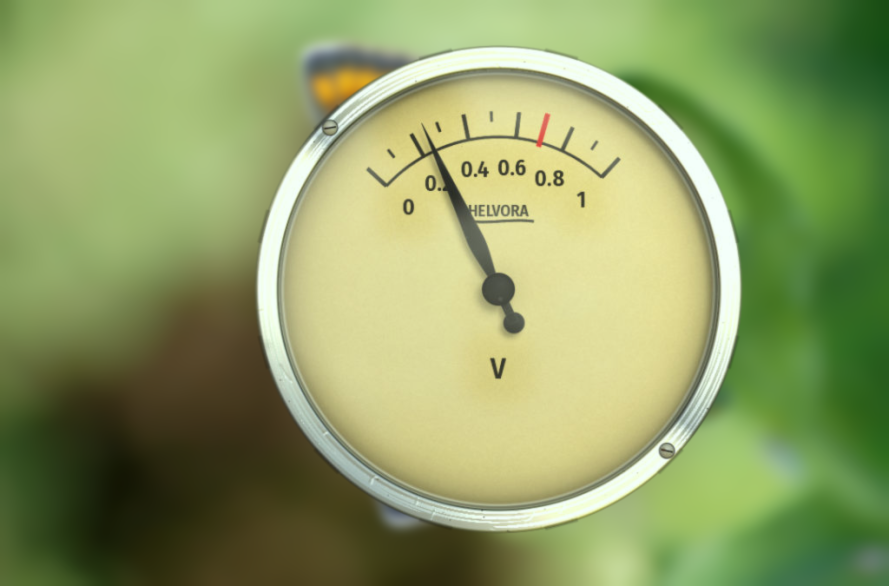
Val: 0.25 V
